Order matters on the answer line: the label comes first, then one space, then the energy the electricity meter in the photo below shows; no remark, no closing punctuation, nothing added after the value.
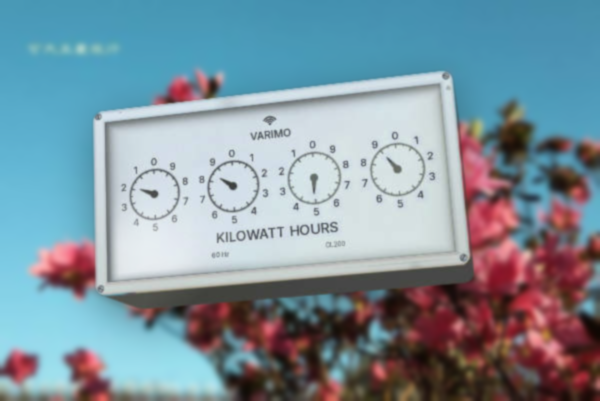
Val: 1849 kWh
